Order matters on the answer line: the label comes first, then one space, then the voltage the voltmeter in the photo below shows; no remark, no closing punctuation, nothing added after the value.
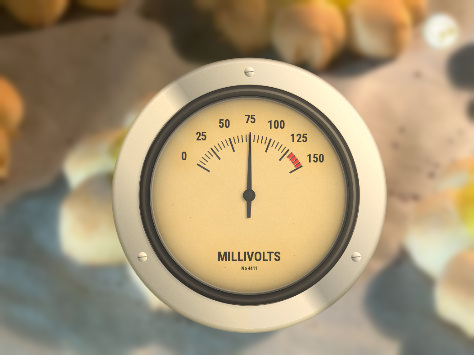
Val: 75 mV
